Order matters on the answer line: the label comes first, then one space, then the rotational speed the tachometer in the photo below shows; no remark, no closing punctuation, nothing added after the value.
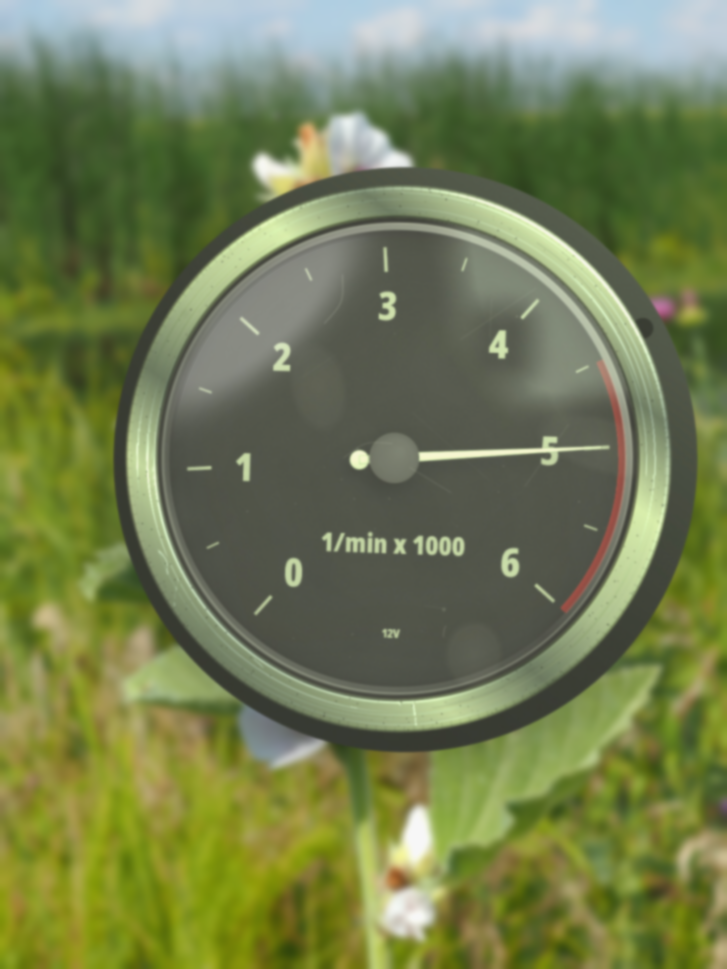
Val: 5000 rpm
